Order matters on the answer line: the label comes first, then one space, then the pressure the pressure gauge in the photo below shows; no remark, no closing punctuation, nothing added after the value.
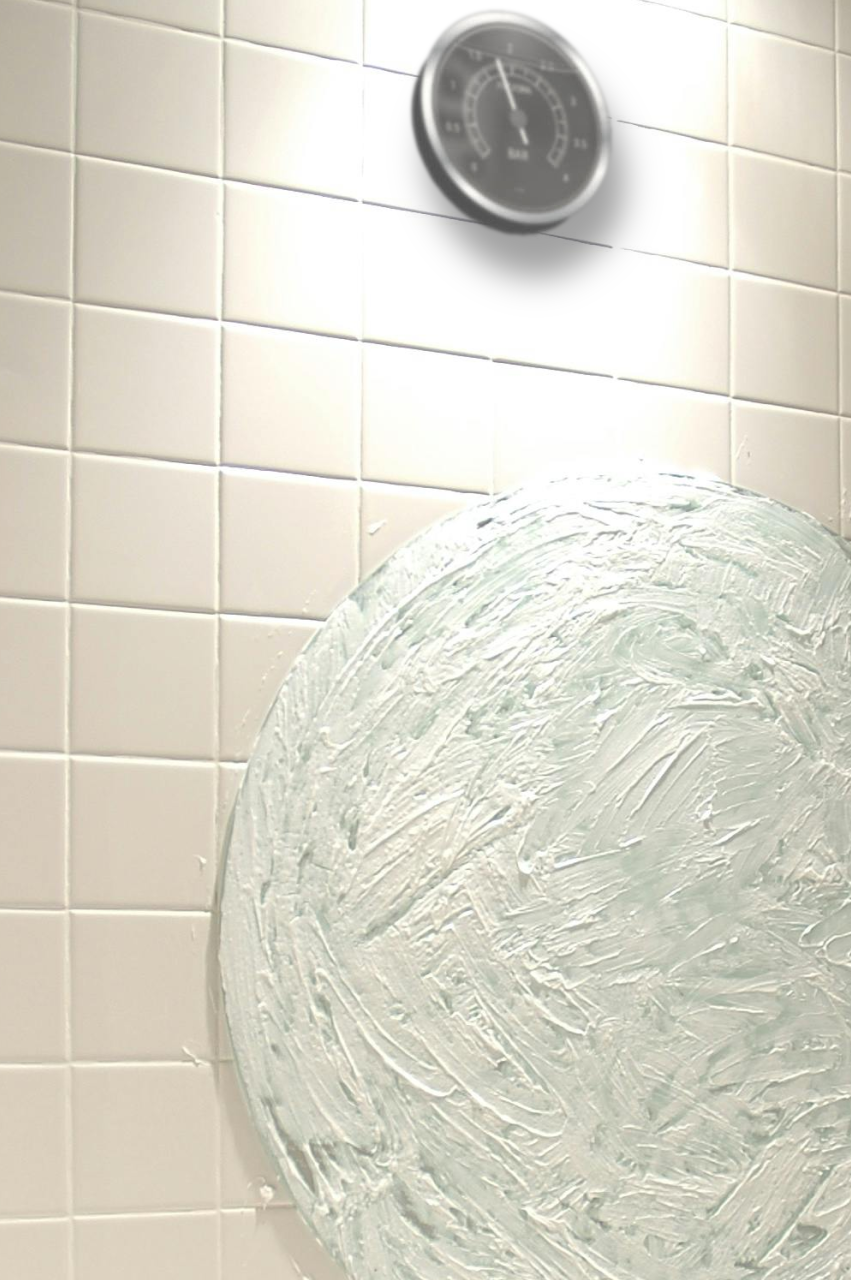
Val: 1.75 bar
